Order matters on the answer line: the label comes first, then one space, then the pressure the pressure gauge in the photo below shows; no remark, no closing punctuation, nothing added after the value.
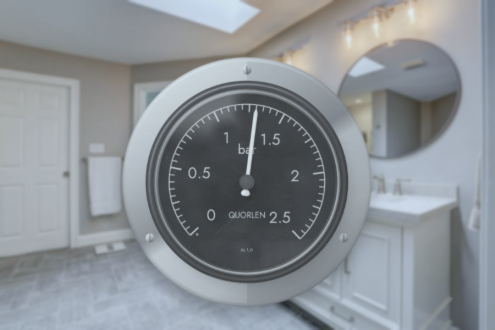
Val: 1.3 bar
